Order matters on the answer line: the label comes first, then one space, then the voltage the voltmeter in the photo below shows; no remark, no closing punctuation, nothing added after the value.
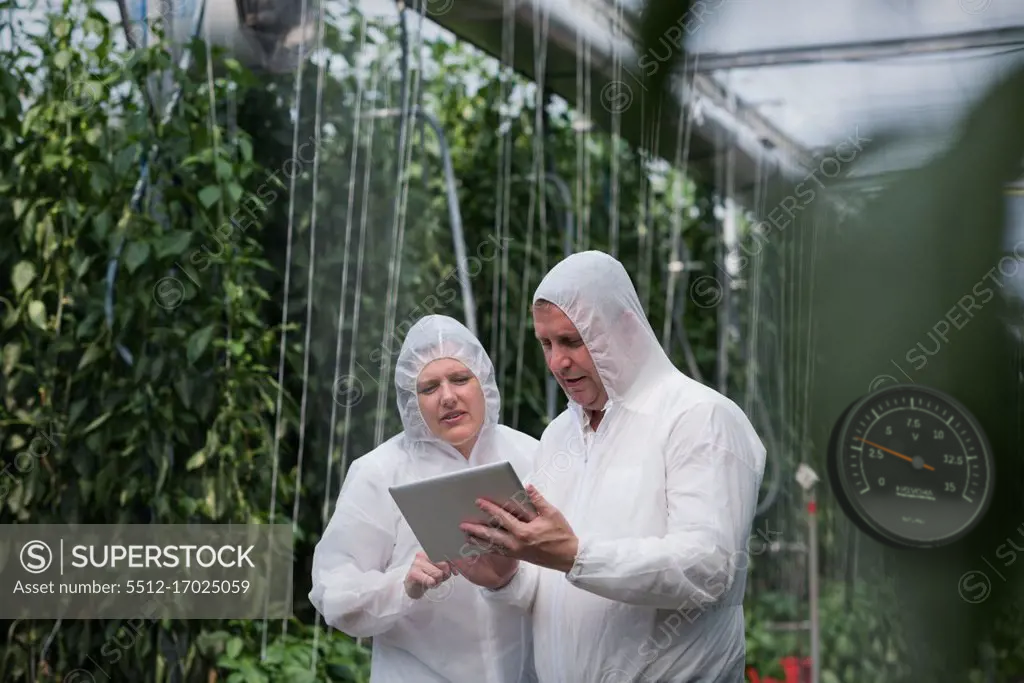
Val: 3 V
